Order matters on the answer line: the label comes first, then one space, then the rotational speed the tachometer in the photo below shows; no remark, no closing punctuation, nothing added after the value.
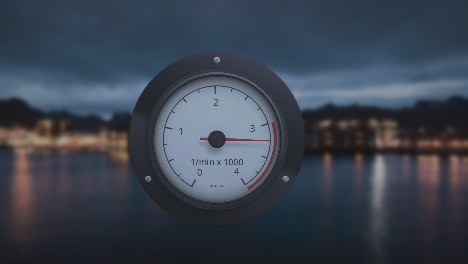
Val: 3250 rpm
